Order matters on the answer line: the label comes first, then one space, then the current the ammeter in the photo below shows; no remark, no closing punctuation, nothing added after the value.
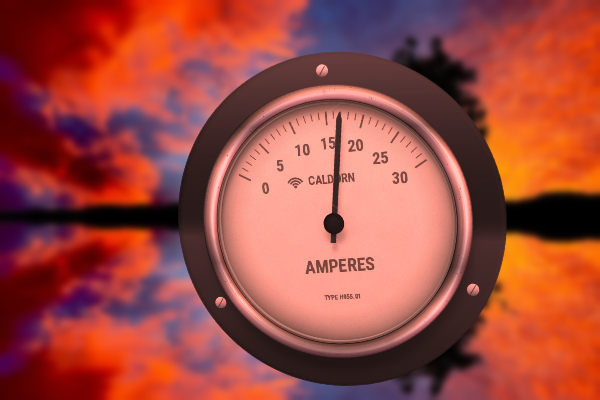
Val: 17 A
